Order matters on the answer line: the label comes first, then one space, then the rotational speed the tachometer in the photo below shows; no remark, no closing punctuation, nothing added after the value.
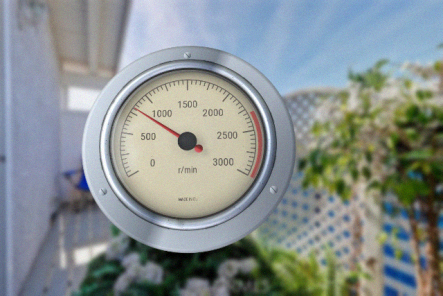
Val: 800 rpm
